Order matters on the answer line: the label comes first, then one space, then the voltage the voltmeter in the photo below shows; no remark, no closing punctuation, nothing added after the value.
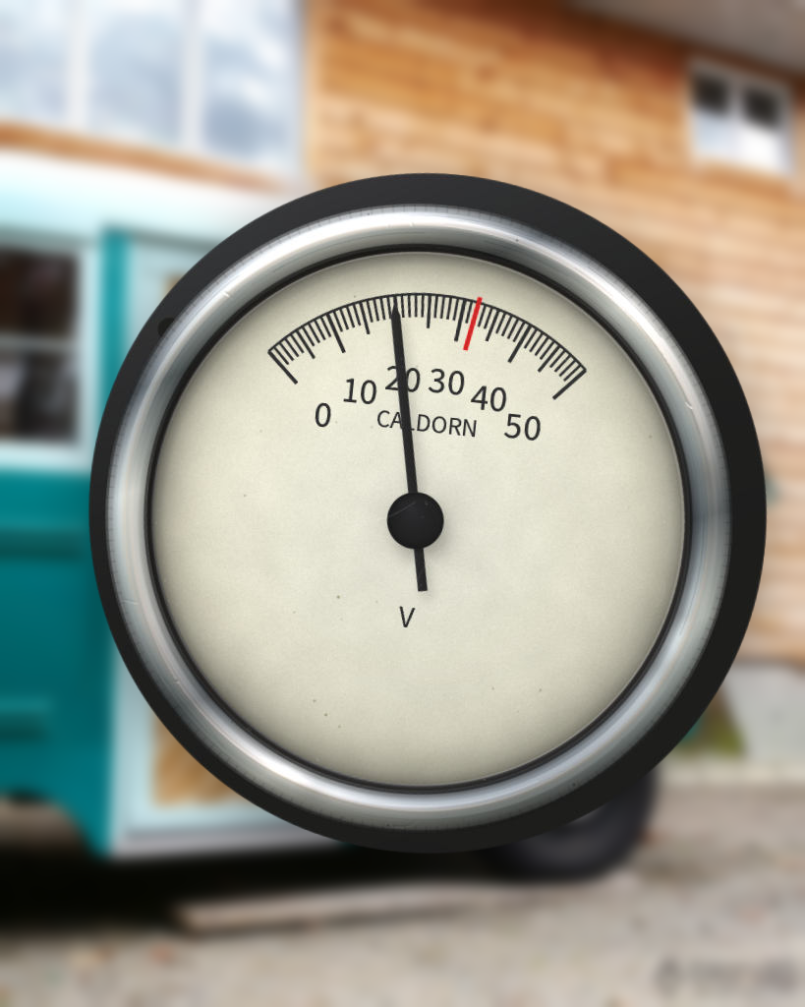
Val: 20 V
